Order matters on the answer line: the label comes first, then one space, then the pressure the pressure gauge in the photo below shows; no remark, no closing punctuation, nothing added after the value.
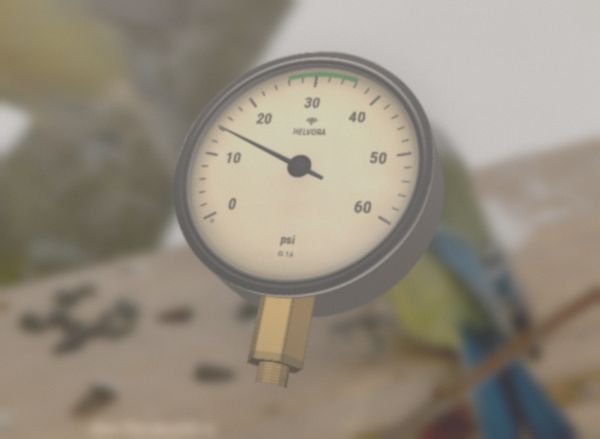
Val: 14 psi
